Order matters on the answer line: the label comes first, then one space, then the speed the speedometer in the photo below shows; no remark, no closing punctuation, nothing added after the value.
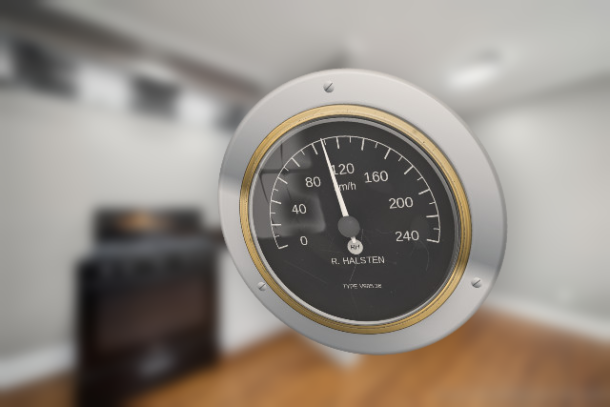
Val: 110 km/h
